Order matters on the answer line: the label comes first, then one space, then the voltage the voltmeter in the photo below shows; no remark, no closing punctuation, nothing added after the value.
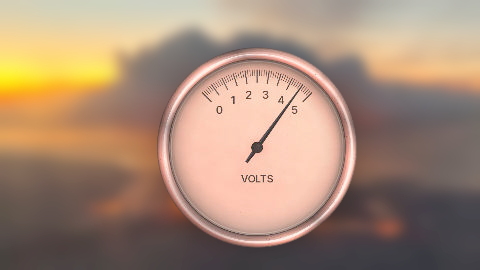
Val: 4.5 V
